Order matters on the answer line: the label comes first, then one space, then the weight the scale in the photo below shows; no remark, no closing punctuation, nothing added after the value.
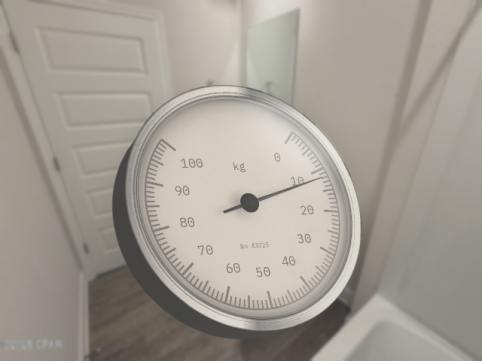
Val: 12 kg
